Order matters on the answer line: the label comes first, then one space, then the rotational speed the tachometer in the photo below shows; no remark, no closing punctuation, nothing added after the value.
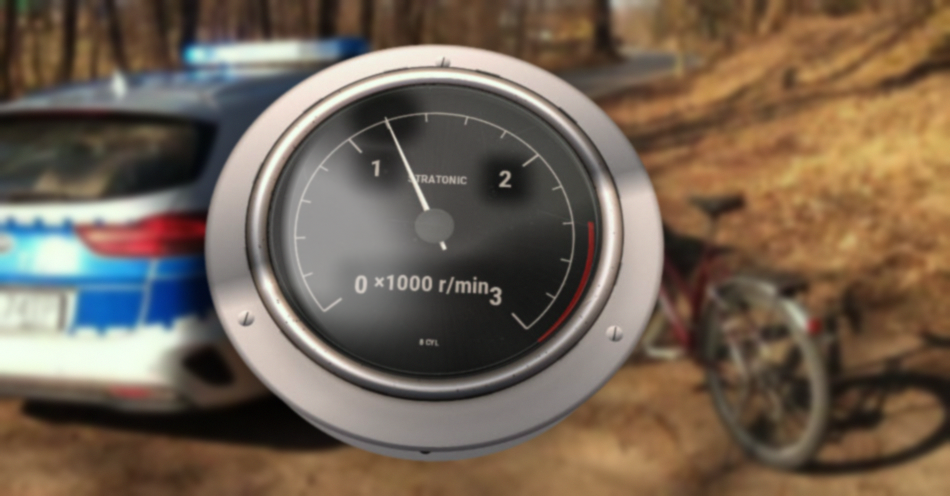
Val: 1200 rpm
